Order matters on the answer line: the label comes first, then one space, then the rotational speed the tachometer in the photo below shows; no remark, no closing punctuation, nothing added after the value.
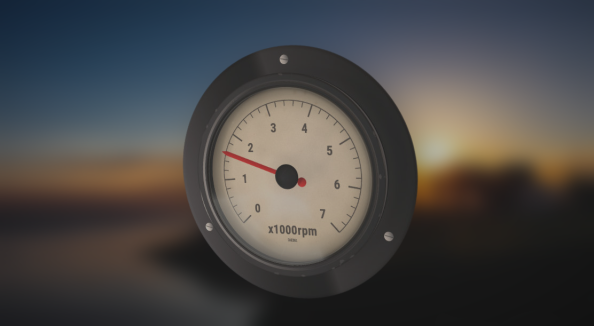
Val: 1600 rpm
